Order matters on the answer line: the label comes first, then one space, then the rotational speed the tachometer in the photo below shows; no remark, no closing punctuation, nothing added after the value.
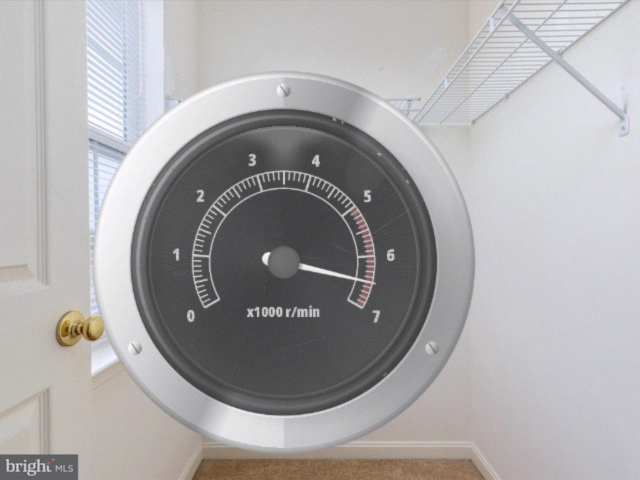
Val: 6500 rpm
